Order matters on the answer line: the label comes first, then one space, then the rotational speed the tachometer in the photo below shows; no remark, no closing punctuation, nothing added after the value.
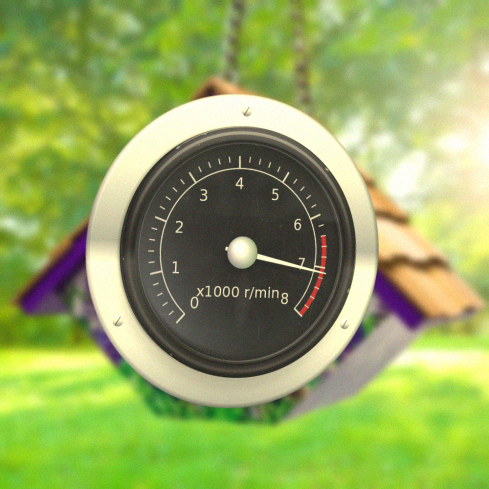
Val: 7100 rpm
